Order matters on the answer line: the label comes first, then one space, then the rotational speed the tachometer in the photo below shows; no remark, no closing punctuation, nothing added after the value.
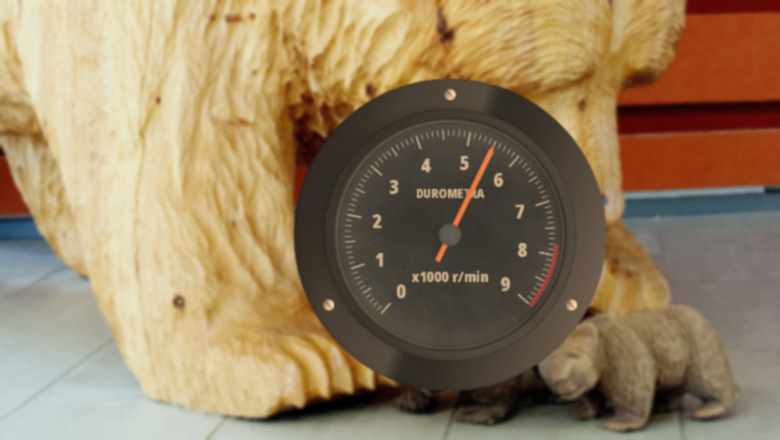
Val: 5500 rpm
